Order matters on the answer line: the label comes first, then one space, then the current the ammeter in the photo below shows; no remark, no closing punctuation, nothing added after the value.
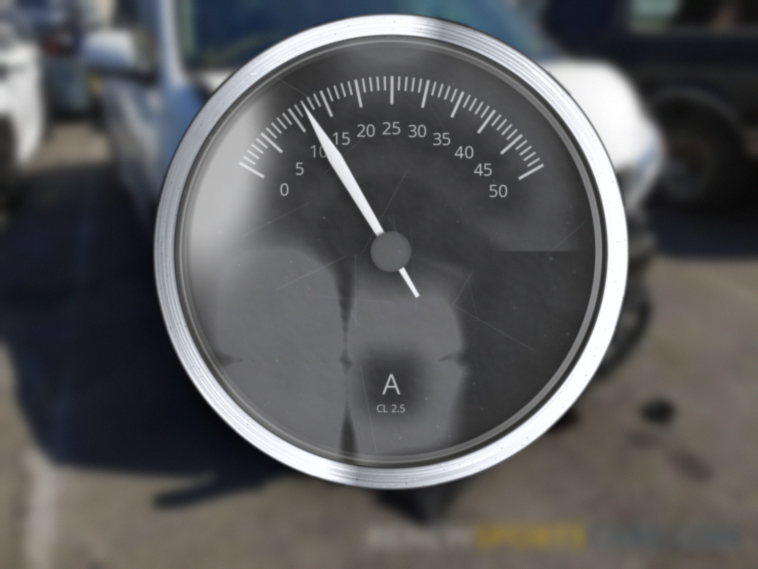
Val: 12 A
